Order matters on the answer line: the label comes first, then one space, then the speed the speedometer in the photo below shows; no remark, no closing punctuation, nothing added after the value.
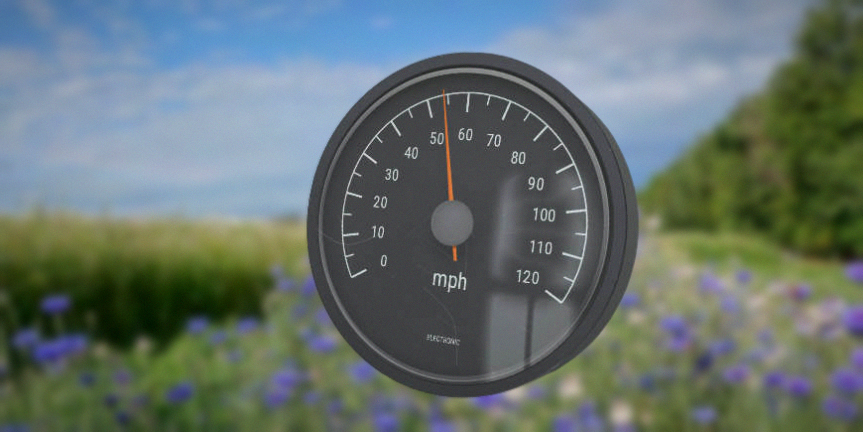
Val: 55 mph
